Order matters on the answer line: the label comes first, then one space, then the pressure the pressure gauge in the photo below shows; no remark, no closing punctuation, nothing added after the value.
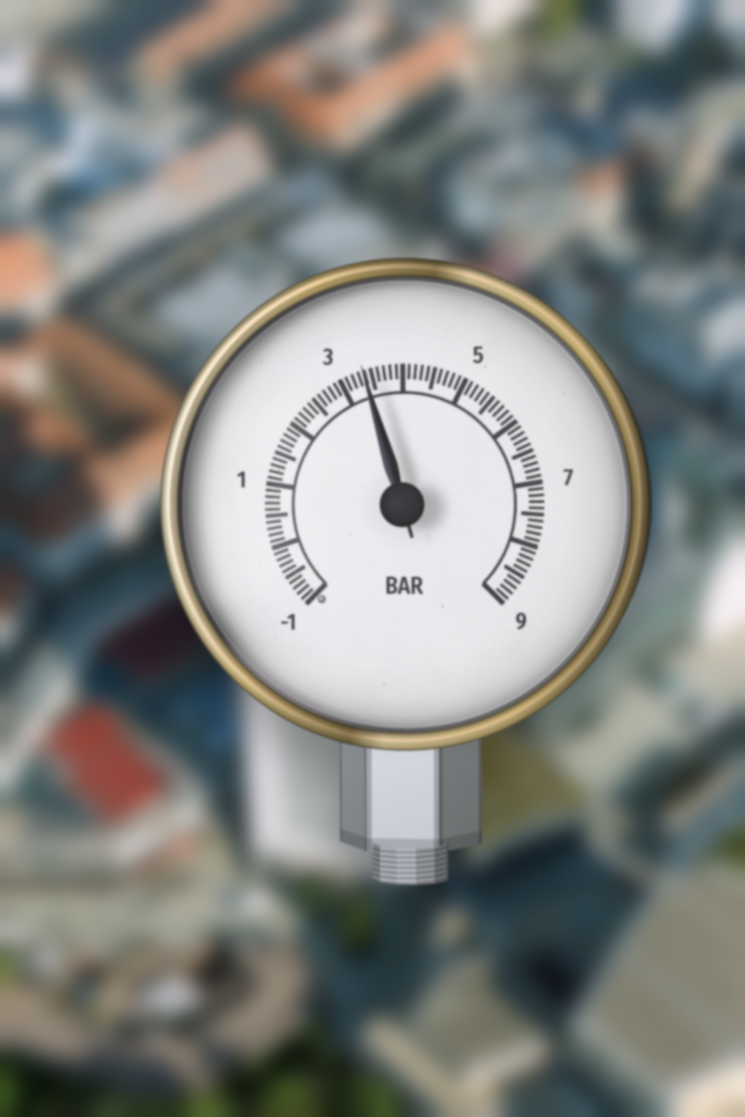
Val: 3.4 bar
